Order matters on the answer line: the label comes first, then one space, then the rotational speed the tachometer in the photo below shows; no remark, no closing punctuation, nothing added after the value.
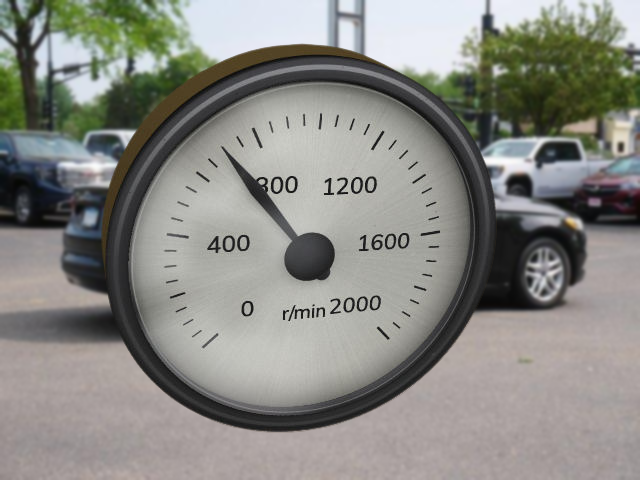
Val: 700 rpm
